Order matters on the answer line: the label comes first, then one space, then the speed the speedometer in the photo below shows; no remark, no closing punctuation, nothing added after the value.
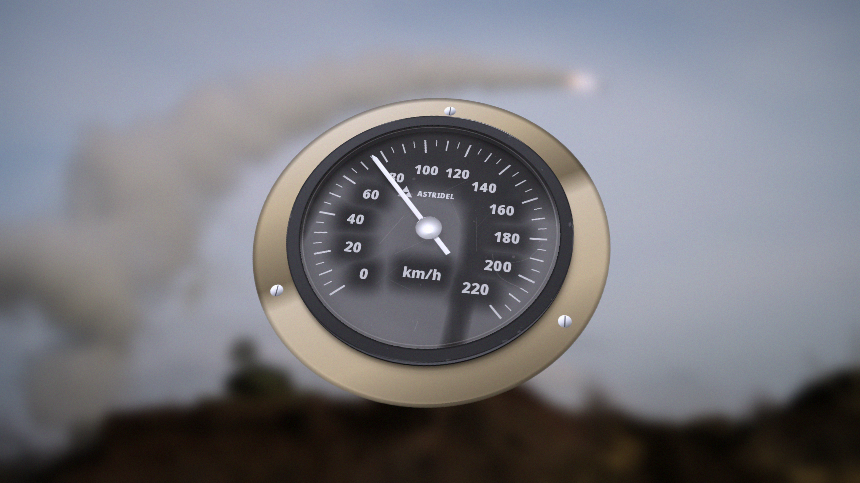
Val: 75 km/h
